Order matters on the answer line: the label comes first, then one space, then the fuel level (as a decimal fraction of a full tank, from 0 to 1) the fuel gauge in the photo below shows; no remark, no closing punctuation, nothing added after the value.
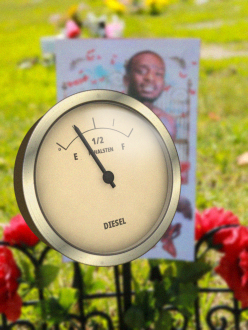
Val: 0.25
